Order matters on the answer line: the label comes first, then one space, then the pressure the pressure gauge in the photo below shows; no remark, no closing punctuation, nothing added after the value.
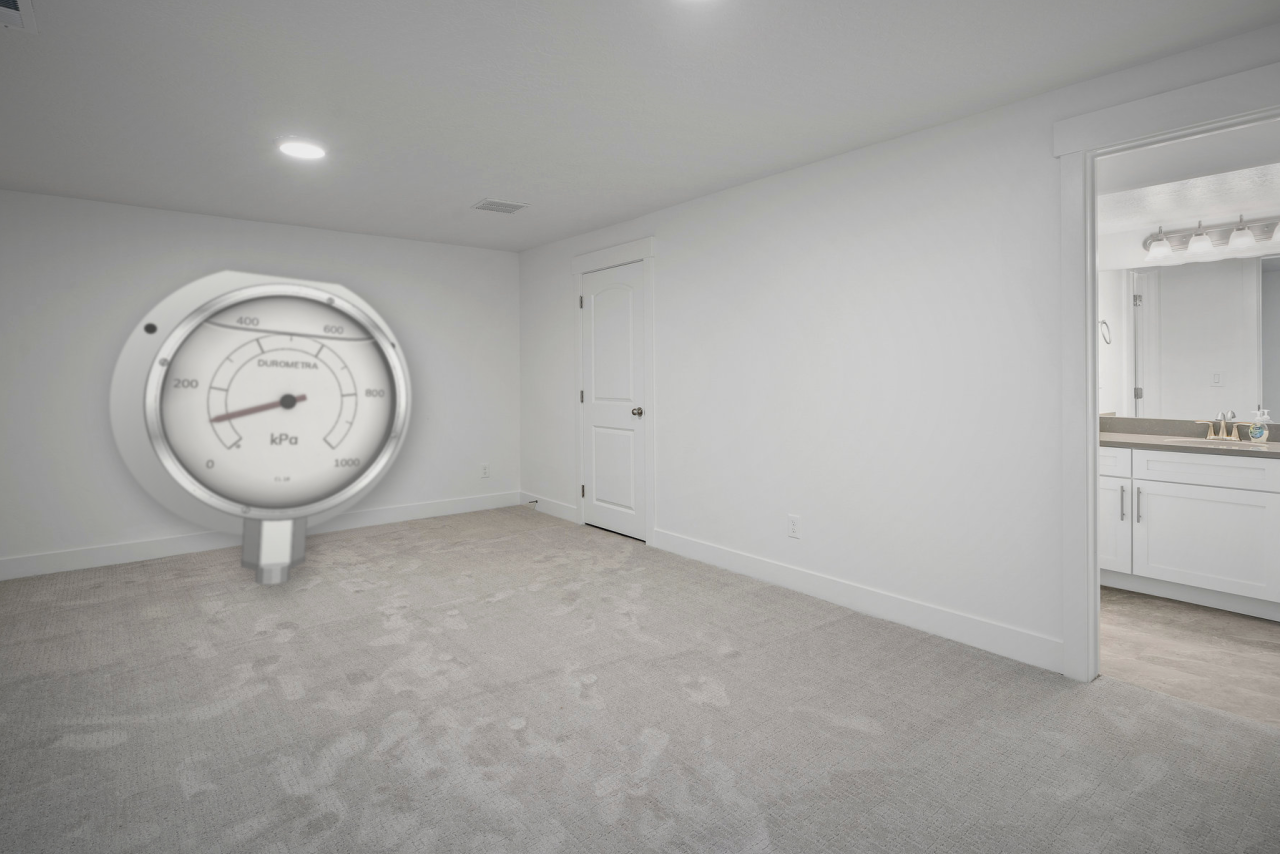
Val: 100 kPa
